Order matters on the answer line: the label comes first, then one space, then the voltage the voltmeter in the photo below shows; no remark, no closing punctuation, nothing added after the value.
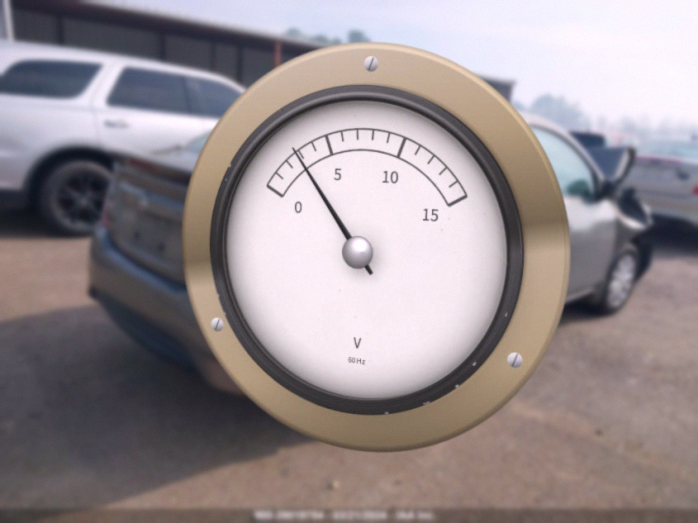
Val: 3 V
